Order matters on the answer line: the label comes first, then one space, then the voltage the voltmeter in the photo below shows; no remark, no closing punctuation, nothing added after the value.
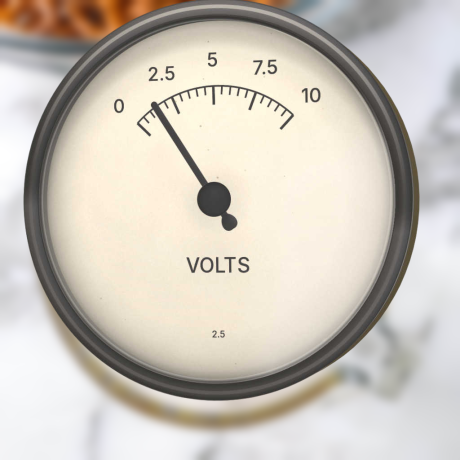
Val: 1.5 V
